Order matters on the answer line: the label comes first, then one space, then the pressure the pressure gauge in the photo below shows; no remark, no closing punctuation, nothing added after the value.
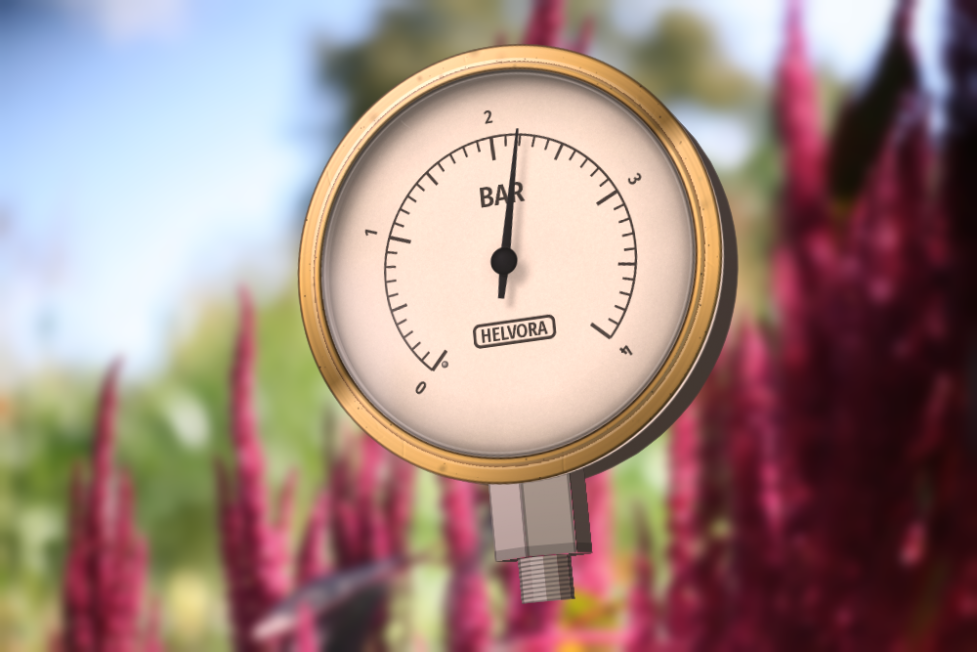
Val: 2.2 bar
